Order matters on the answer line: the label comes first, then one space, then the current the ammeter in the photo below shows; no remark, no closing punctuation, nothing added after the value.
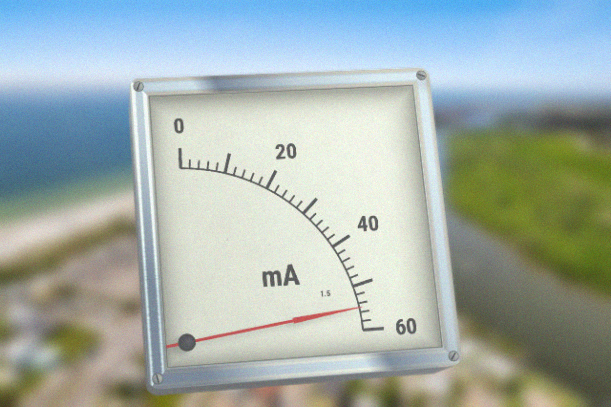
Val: 55 mA
